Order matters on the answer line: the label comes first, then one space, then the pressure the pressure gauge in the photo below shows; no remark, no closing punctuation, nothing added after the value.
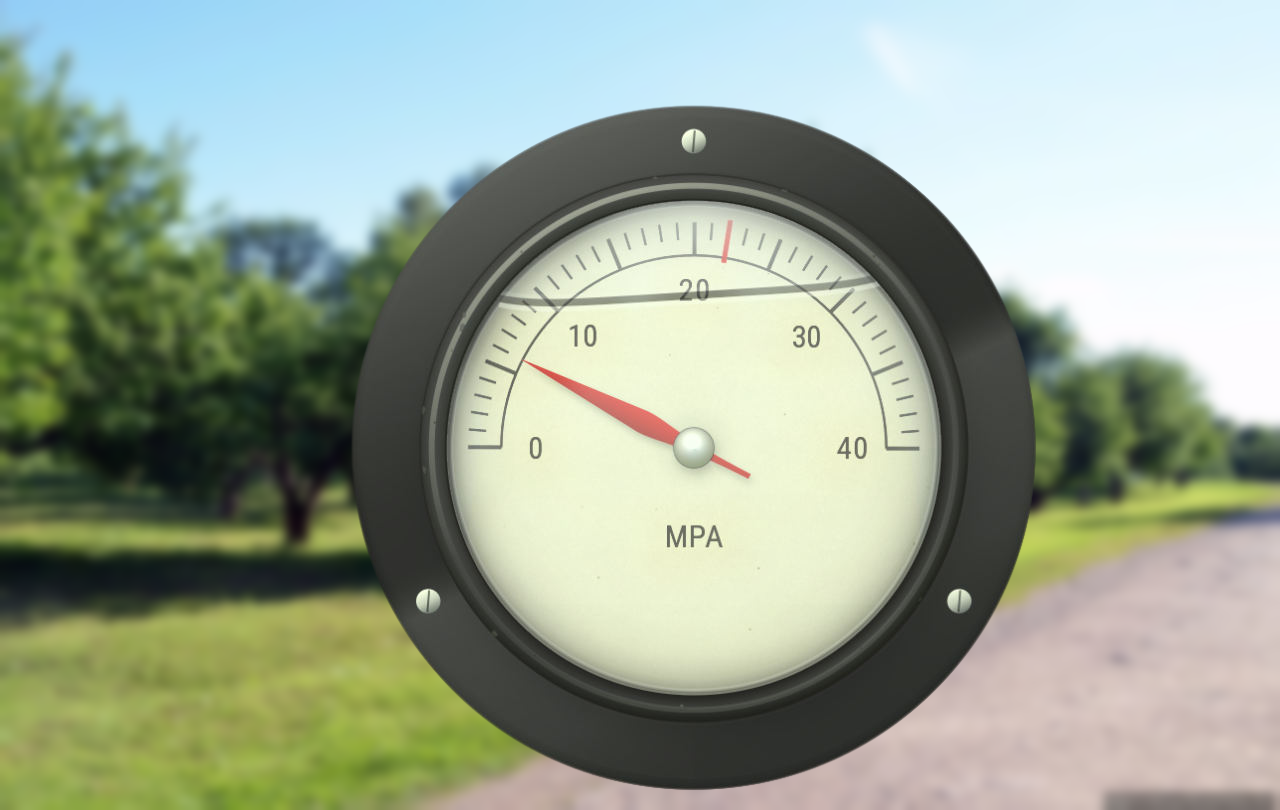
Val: 6 MPa
